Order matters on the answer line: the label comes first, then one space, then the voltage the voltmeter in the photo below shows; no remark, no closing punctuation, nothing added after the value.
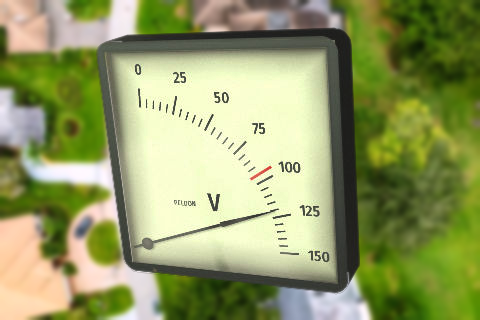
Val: 120 V
